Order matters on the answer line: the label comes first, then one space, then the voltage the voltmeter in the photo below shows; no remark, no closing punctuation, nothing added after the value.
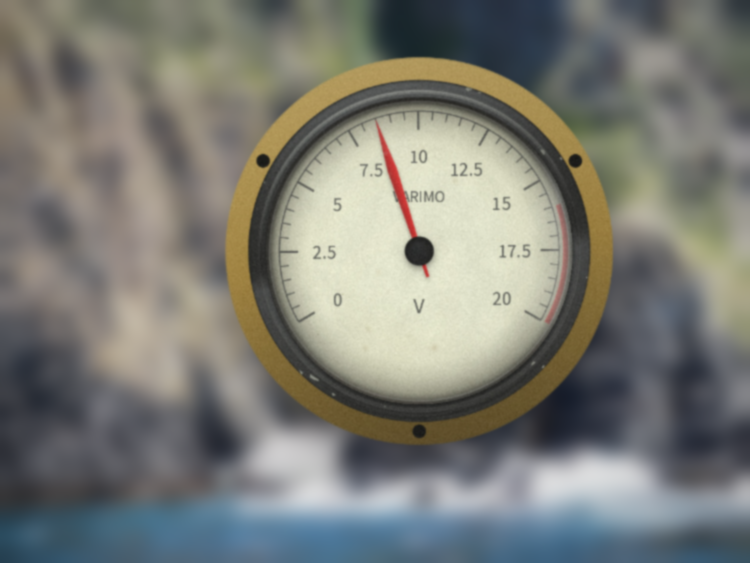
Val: 8.5 V
